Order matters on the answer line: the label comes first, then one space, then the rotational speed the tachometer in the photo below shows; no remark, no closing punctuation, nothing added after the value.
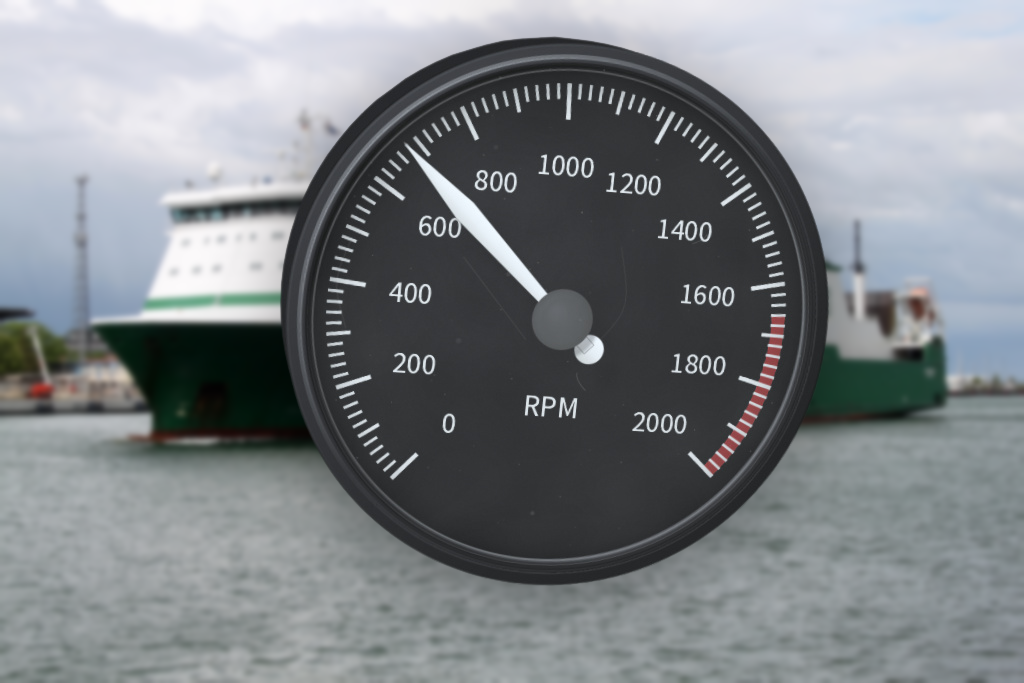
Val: 680 rpm
